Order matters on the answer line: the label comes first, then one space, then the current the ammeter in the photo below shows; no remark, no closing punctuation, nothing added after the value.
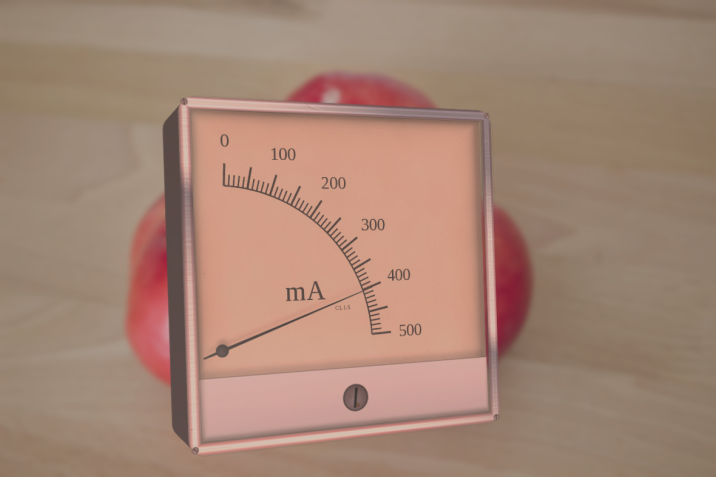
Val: 400 mA
